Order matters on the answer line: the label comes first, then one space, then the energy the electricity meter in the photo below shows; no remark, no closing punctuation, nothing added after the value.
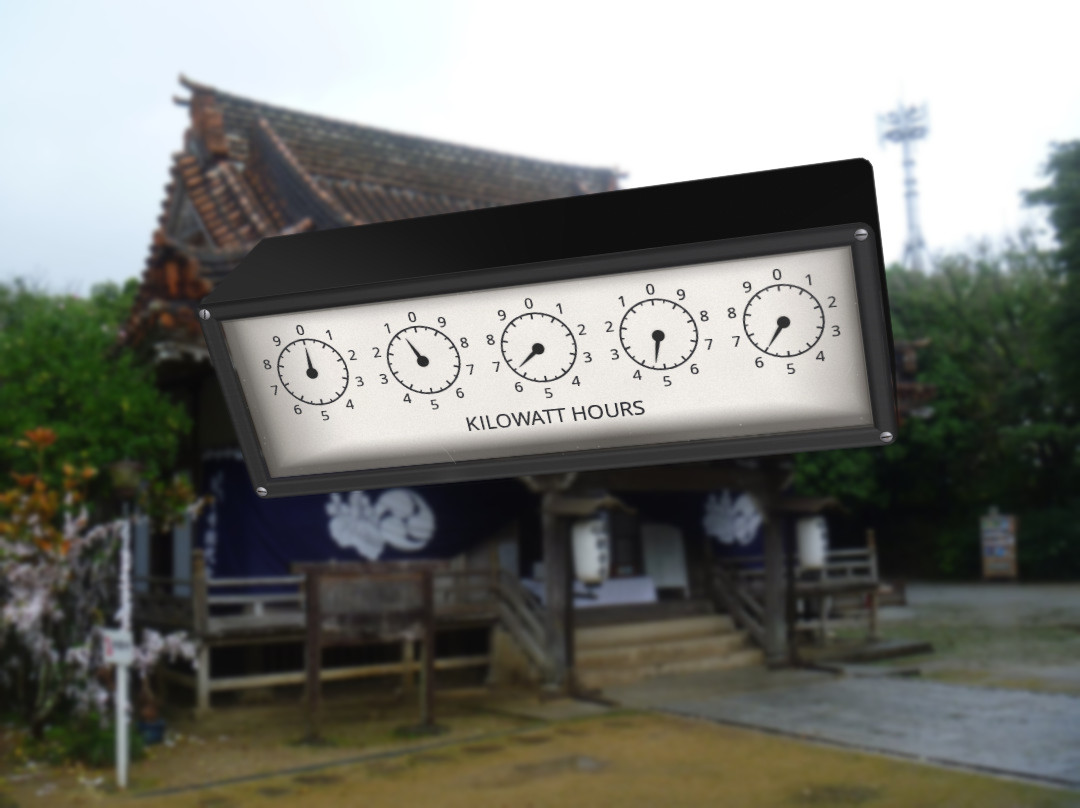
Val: 646 kWh
